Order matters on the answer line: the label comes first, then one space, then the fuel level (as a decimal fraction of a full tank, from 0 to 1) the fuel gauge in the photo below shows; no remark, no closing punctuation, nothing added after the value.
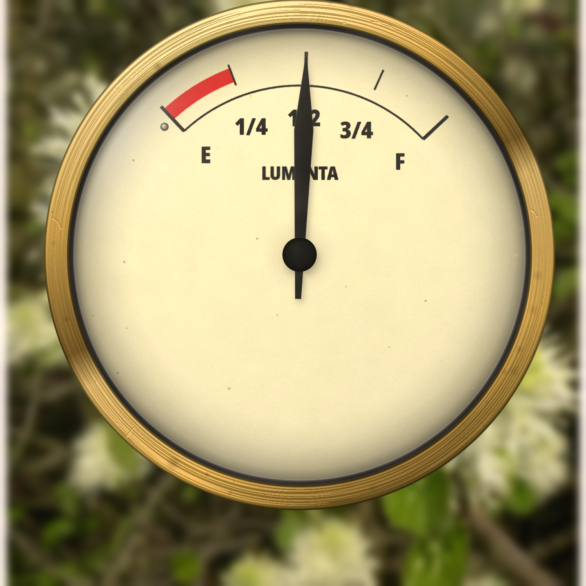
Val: 0.5
